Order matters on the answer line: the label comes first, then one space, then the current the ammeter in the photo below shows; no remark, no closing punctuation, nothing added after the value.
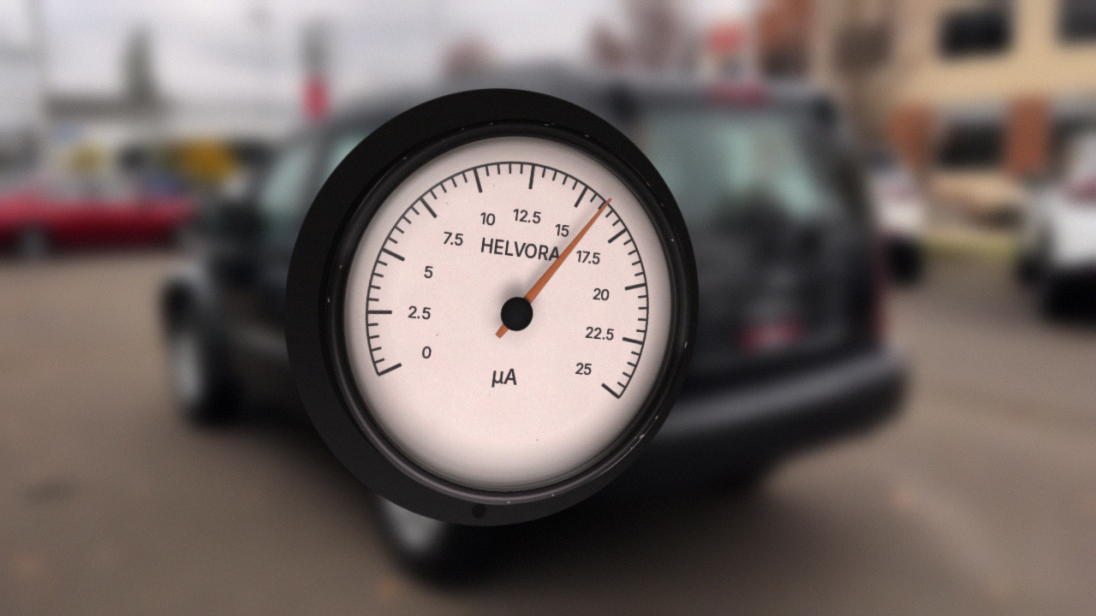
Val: 16 µA
